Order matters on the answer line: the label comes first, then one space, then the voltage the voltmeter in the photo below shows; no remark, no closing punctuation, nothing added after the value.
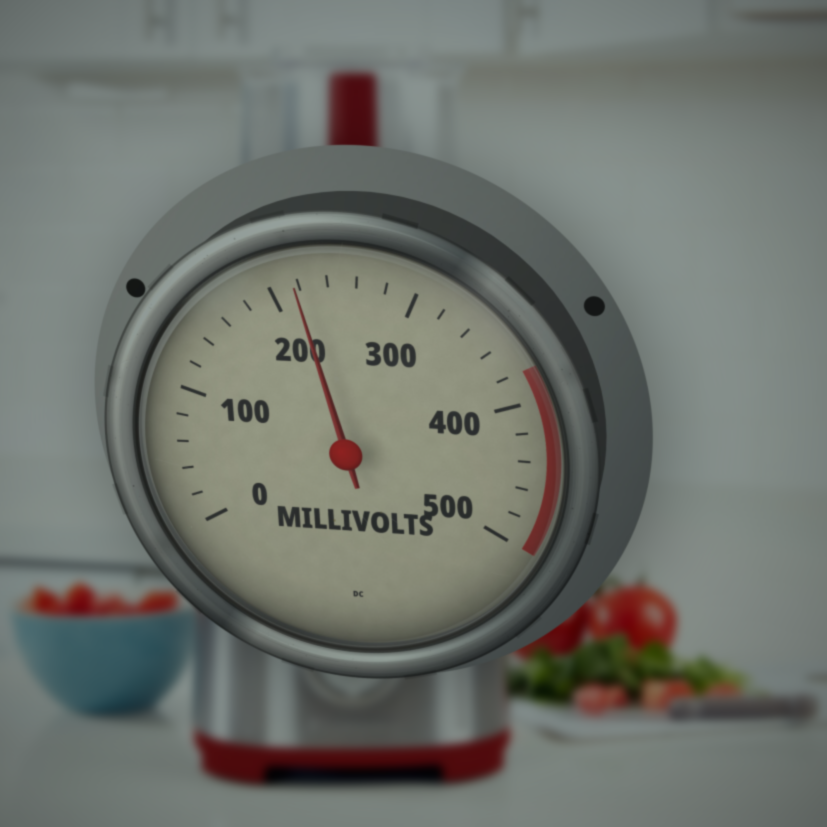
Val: 220 mV
